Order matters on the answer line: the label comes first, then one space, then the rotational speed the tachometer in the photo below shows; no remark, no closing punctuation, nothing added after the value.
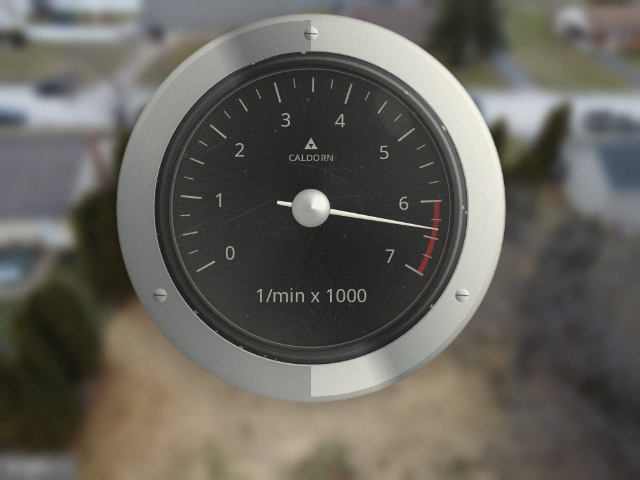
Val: 6375 rpm
